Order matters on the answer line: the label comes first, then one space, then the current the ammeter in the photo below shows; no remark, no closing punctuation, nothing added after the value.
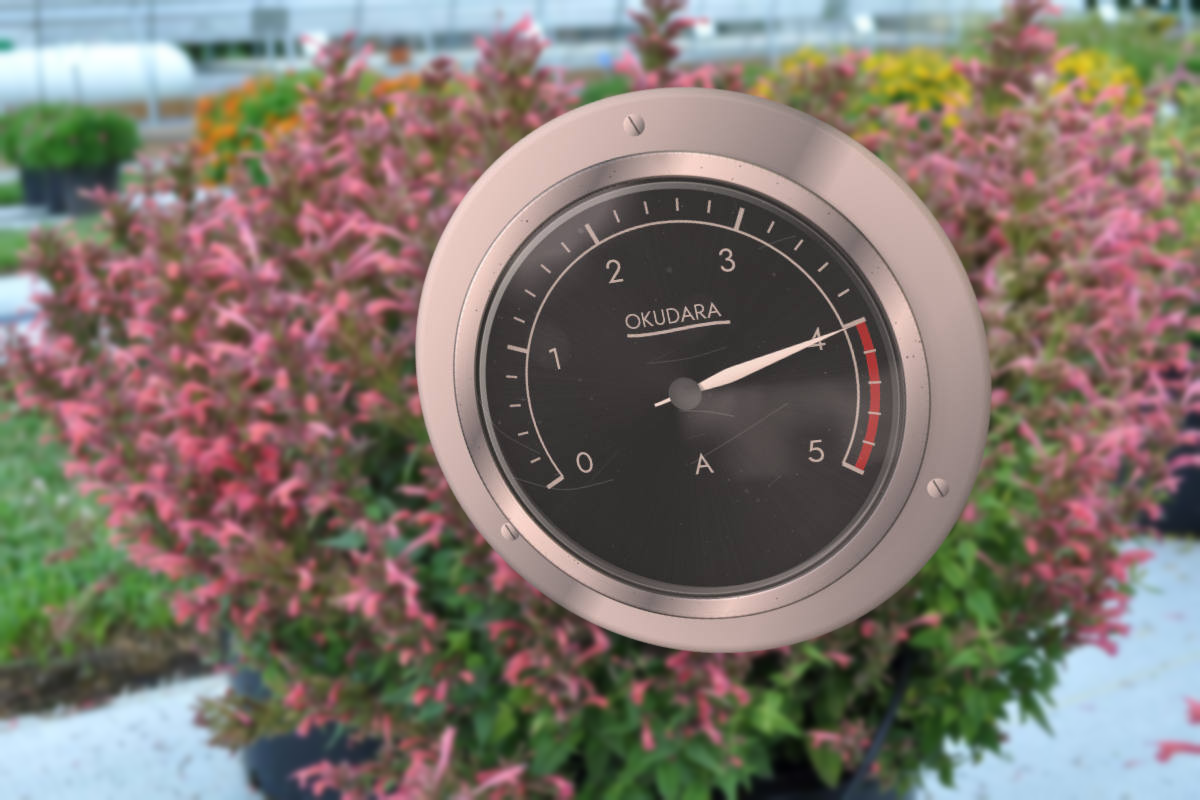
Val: 4 A
